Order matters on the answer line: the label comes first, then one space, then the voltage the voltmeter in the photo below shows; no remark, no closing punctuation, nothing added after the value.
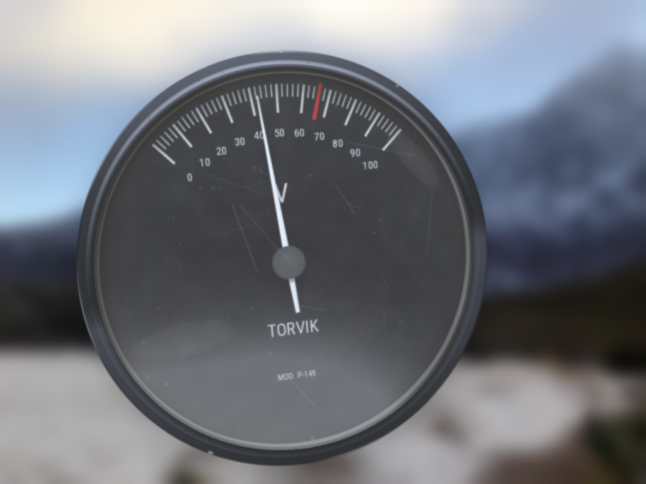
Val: 42 V
